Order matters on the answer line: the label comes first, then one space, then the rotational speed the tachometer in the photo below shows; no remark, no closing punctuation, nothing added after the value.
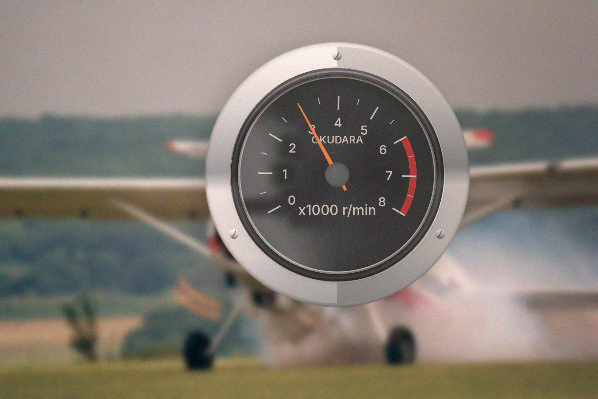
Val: 3000 rpm
